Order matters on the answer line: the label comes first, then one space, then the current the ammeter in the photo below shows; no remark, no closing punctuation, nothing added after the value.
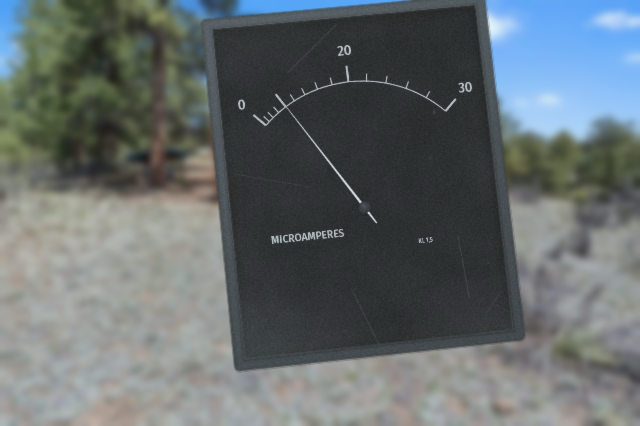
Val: 10 µA
